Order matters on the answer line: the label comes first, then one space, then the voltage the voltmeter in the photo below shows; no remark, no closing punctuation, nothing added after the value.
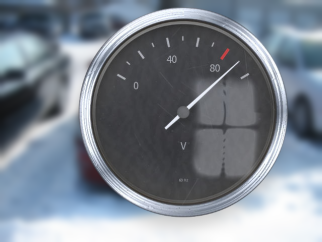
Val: 90 V
